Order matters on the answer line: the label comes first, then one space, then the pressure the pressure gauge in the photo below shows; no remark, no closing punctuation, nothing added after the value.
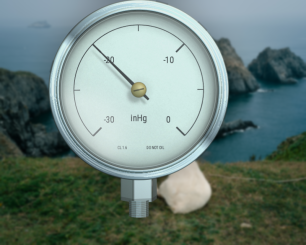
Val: -20 inHg
